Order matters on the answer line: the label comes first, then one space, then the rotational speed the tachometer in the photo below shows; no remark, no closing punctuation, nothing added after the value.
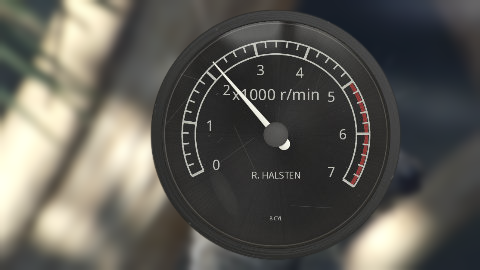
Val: 2200 rpm
